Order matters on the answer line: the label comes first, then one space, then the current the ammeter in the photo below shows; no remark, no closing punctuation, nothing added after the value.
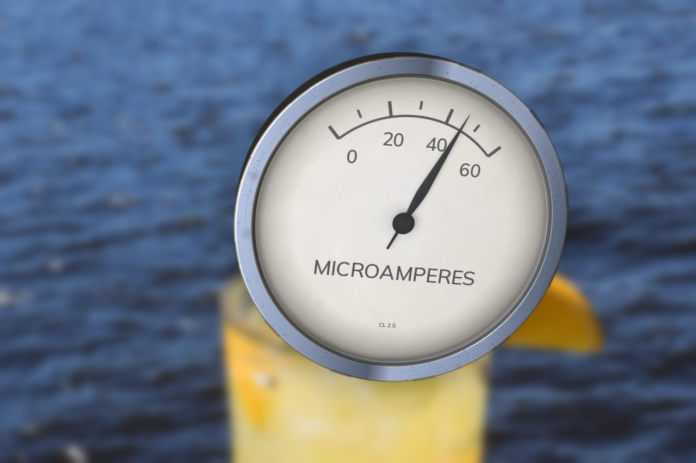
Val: 45 µA
